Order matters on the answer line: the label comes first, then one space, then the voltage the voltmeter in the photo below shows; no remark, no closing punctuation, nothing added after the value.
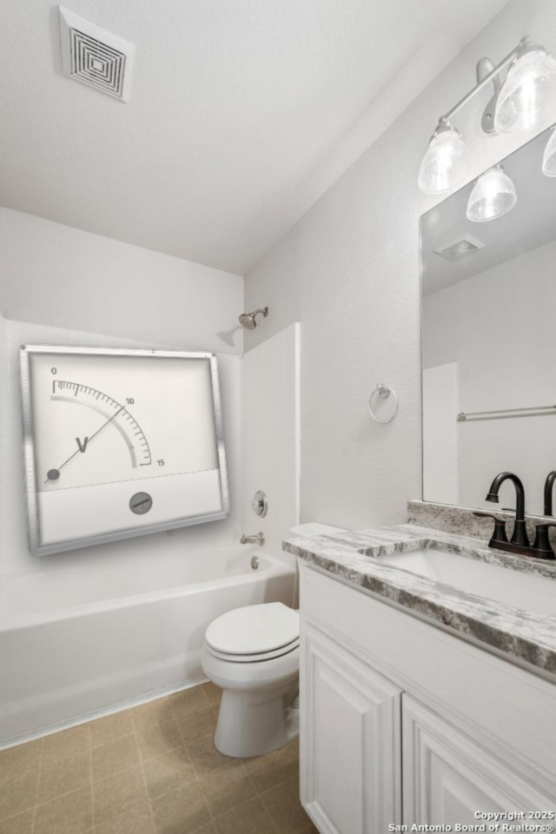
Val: 10 V
